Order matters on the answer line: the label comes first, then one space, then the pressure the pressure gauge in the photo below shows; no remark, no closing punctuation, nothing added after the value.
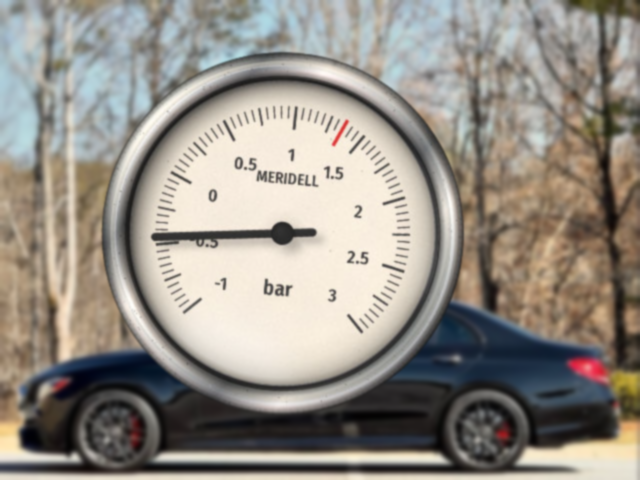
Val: -0.45 bar
